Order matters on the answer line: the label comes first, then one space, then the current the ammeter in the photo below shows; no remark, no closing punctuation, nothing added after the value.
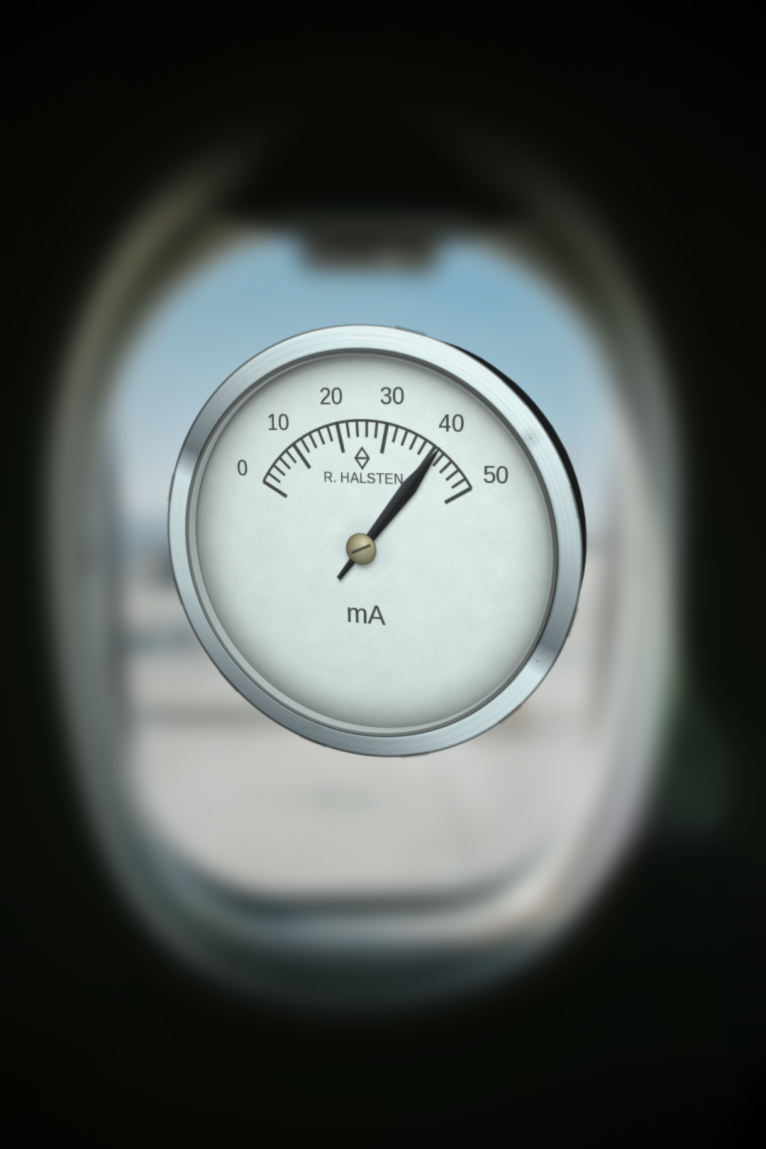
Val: 41 mA
